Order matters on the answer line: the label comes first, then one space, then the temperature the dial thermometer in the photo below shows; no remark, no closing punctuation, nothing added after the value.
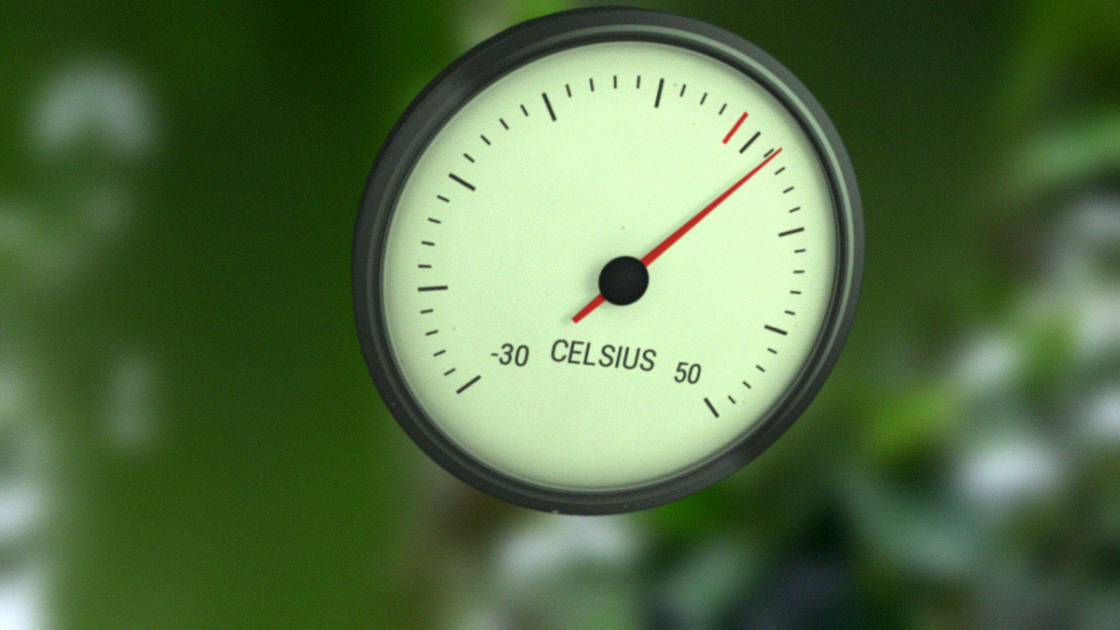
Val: 22 °C
